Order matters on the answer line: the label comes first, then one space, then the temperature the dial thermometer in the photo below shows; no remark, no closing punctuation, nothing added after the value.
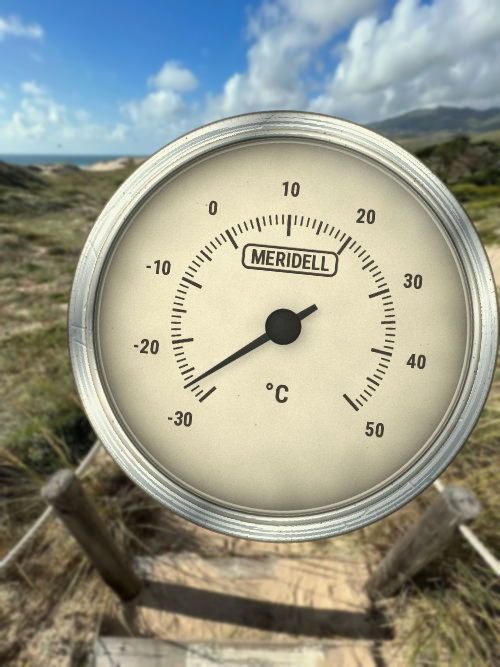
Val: -27 °C
